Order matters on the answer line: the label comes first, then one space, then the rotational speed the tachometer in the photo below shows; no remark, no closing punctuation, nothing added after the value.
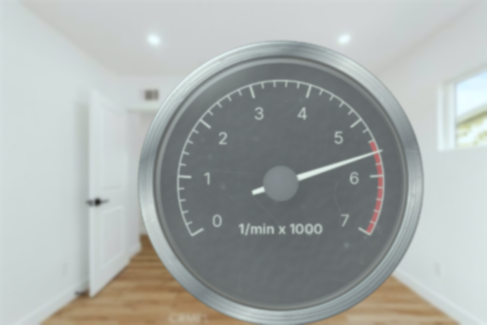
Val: 5600 rpm
